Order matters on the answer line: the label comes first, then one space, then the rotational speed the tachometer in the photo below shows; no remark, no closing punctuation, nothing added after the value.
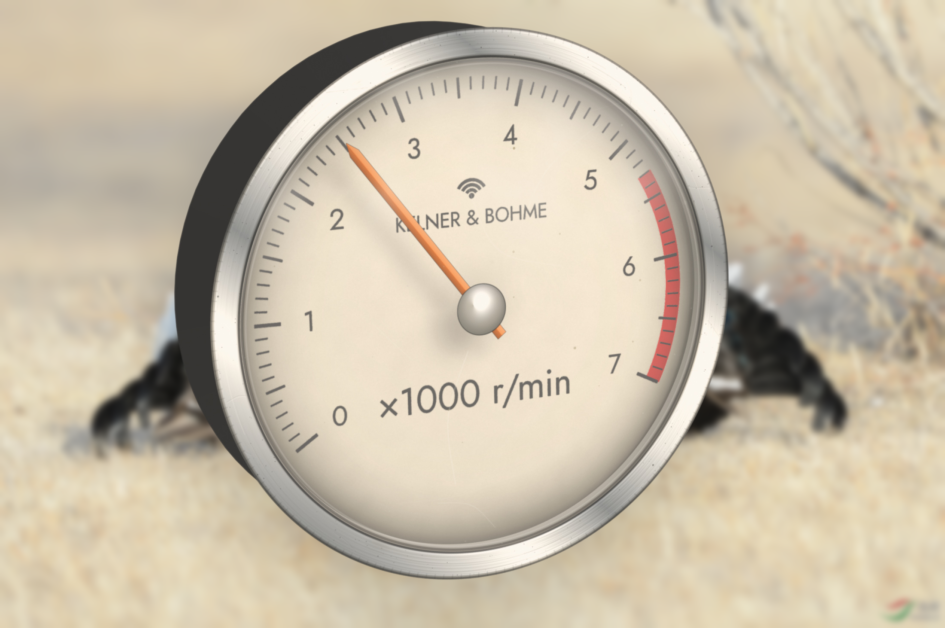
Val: 2500 rpm
